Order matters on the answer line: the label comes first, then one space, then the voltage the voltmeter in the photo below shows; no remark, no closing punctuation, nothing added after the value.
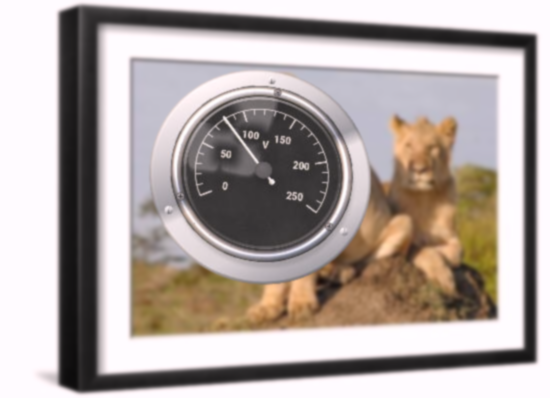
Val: 80 V
